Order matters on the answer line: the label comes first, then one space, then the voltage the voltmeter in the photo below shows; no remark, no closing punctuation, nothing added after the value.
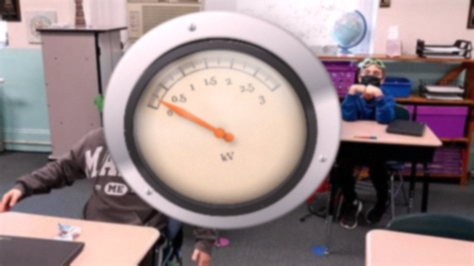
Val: 0.25 kV
